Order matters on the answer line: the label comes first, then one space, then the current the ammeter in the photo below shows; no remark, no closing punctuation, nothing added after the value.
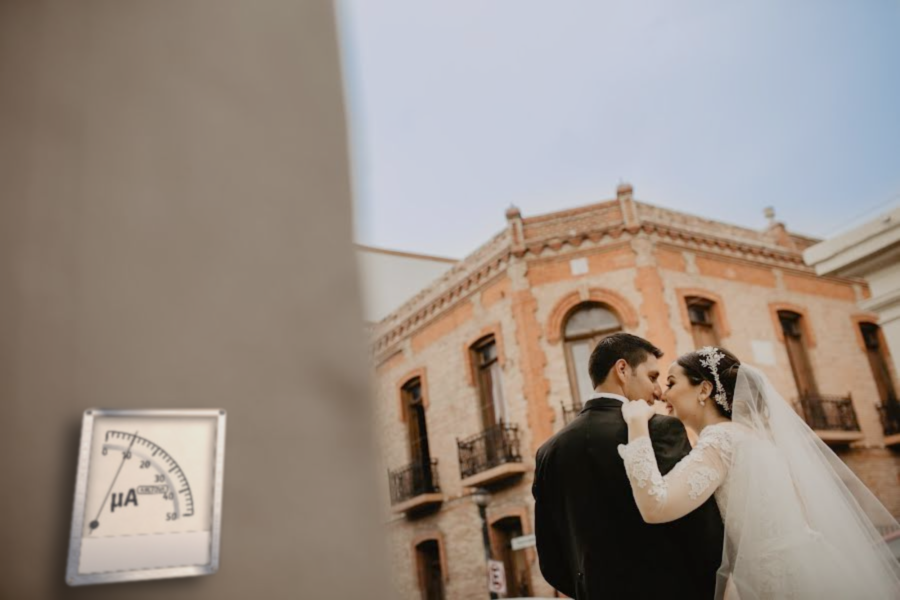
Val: 10 µA
